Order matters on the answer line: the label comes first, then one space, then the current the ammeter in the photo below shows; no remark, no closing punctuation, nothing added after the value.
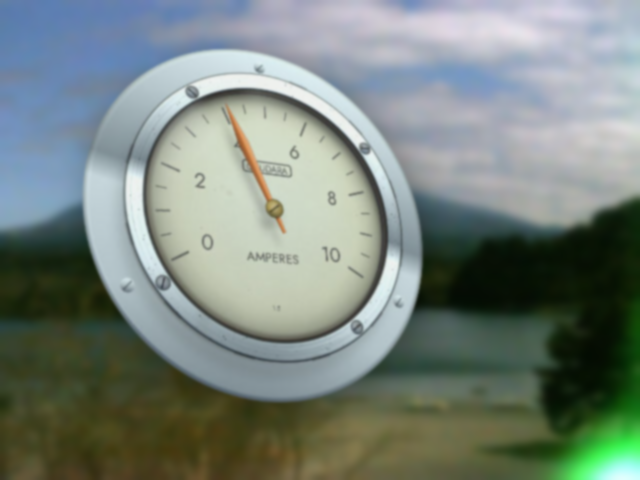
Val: 4 A
